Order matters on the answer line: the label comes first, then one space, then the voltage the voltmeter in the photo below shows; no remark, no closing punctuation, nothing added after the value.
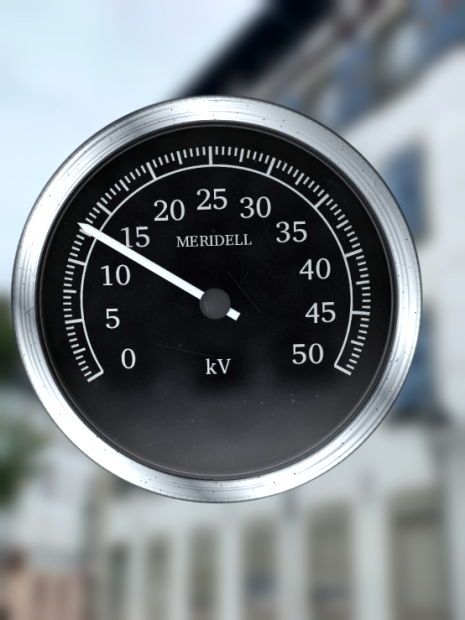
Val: 13 kV
